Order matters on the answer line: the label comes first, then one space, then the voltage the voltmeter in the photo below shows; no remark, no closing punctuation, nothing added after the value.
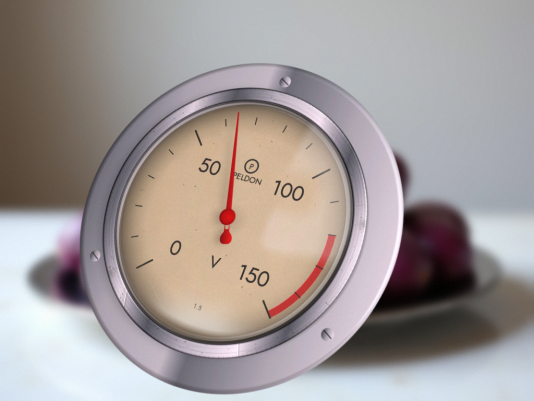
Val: 65 V
